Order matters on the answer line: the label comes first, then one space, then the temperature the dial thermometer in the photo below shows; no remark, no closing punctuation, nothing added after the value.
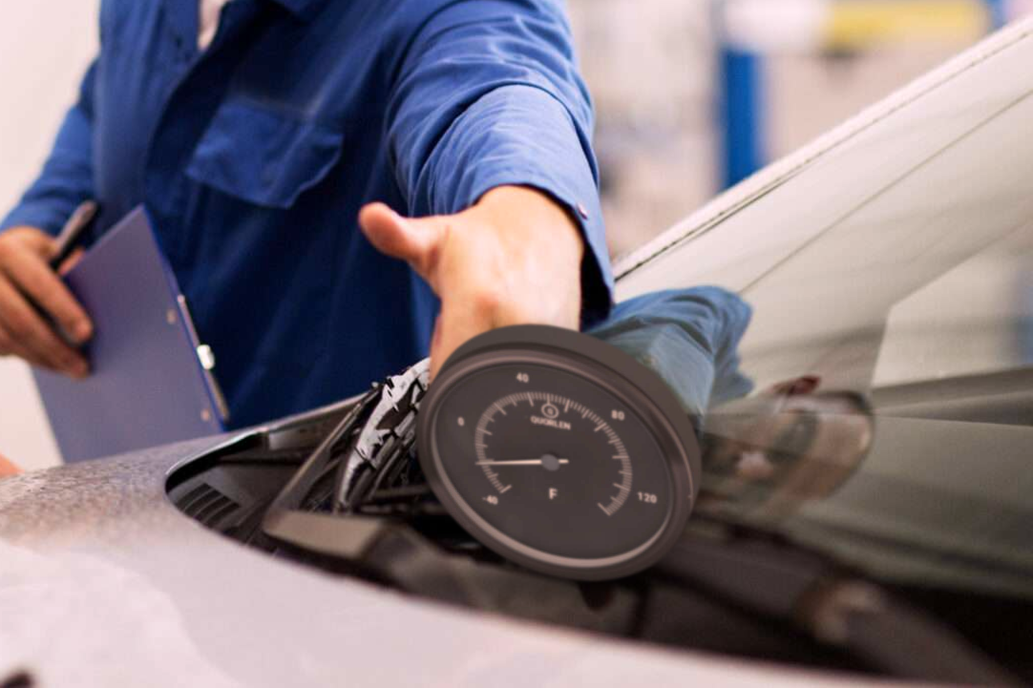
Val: -20 °F
